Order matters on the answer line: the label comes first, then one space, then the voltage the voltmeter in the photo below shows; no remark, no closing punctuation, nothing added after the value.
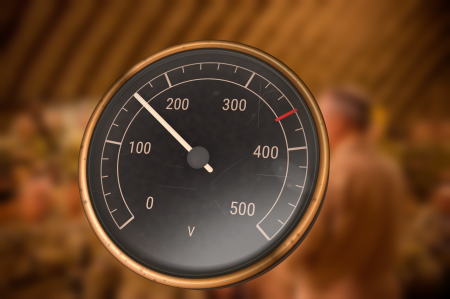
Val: 160 V
